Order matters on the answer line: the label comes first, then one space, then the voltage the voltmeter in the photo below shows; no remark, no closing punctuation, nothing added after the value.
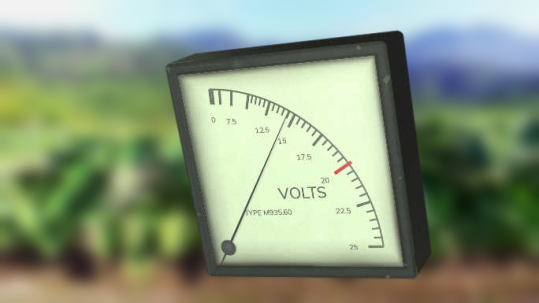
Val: 14.5 V
